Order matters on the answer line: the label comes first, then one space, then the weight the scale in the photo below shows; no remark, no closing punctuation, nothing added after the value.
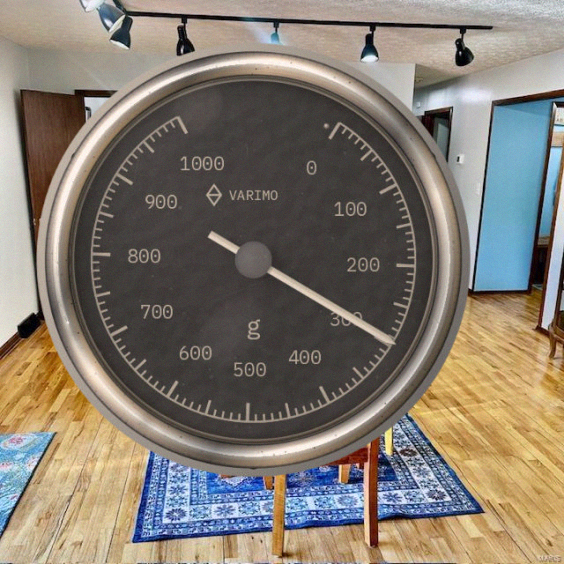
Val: 295 g
